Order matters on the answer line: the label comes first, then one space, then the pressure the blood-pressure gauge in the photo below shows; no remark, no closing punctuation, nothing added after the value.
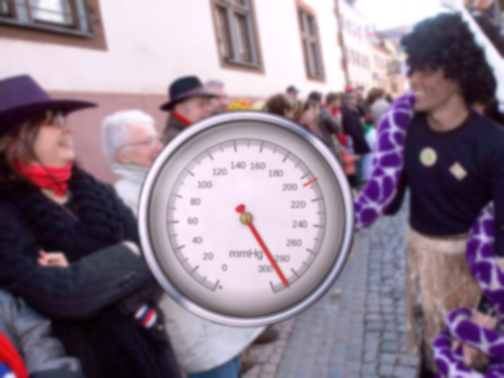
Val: 290 mmHg
